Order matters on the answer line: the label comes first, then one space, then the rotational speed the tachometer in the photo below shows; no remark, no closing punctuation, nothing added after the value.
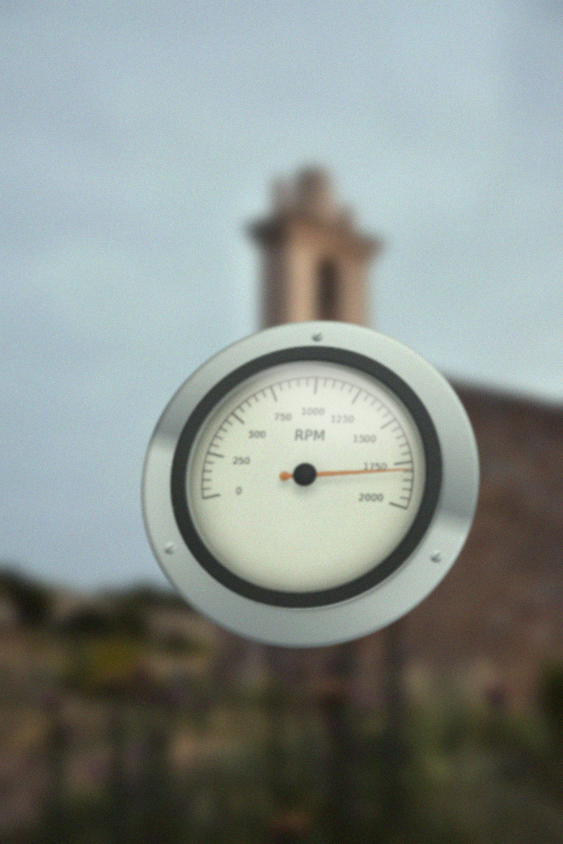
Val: 1800 rpm
